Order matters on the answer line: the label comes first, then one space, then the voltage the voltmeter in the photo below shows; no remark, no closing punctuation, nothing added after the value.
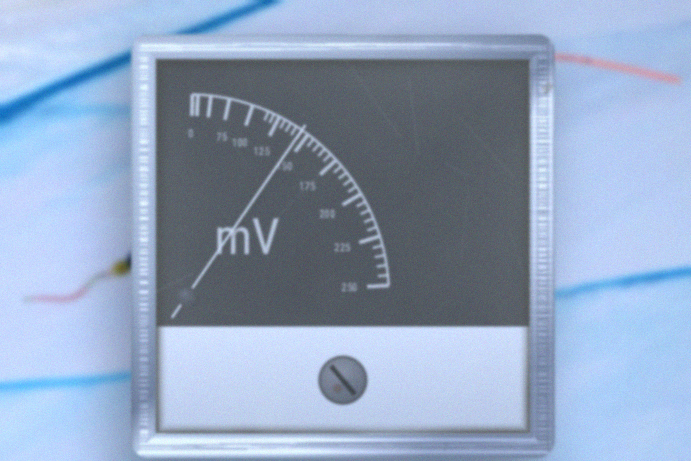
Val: 145 mV
